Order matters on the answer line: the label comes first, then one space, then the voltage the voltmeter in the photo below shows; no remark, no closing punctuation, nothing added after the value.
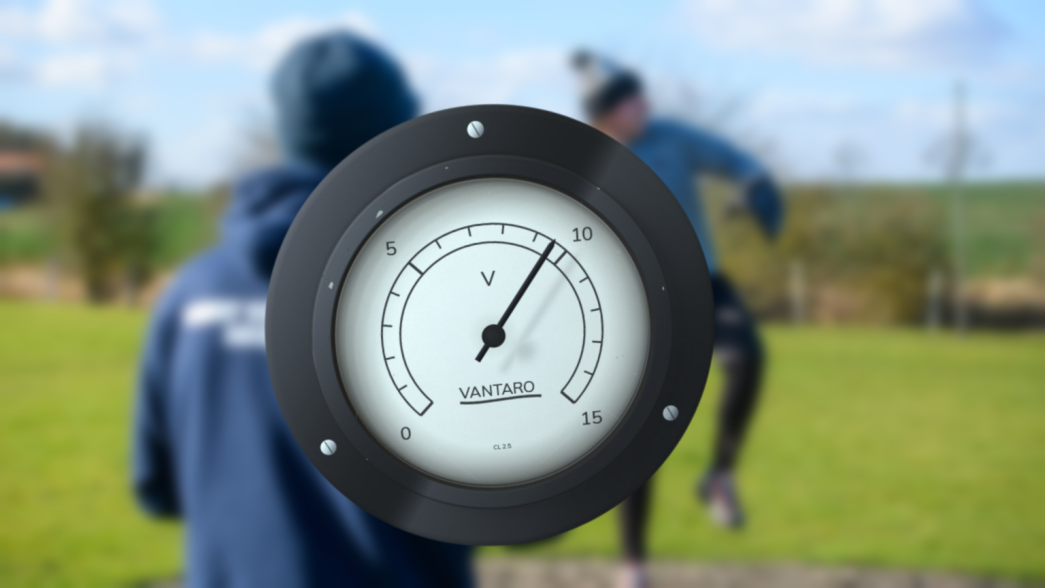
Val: 9.5 V
